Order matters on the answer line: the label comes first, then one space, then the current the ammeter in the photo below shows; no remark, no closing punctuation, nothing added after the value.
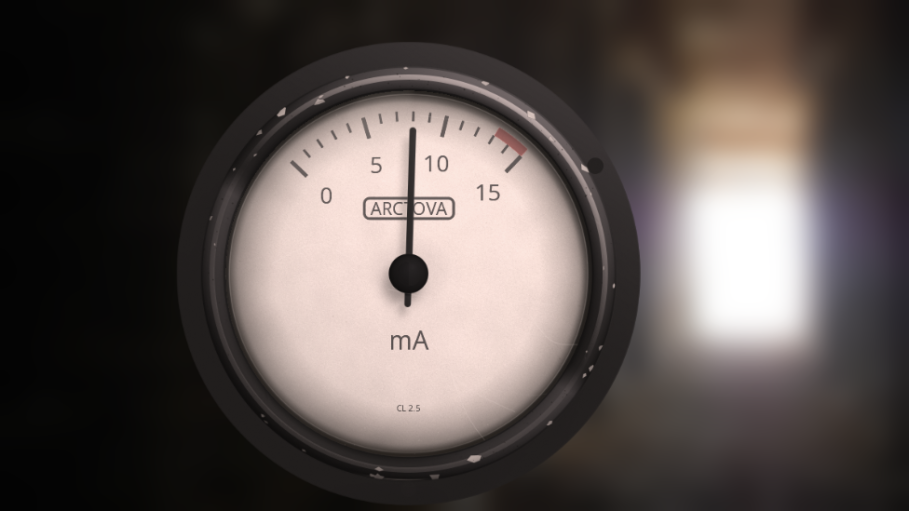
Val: 8 mA
